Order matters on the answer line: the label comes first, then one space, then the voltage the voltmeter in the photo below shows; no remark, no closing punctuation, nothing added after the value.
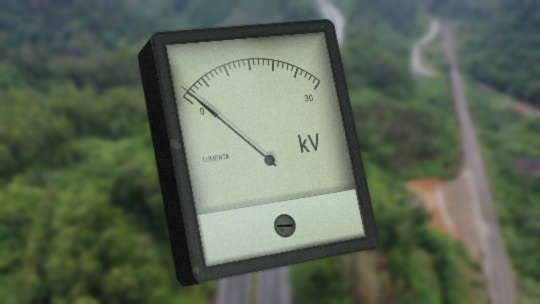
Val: 1 kV
